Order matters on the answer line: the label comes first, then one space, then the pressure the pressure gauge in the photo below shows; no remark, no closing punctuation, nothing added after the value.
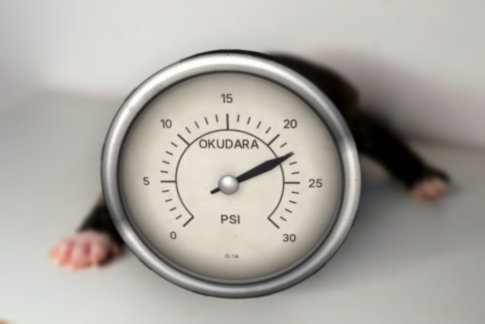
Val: 22 psi
